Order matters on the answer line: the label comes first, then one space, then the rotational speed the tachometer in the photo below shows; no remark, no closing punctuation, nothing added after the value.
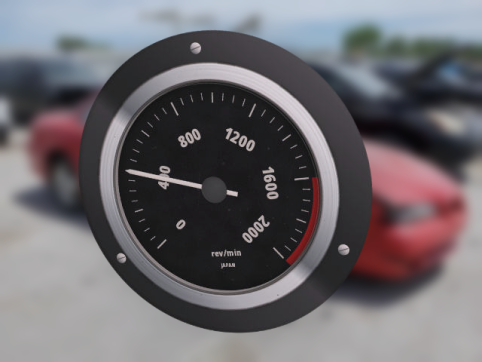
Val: 400 rpm
